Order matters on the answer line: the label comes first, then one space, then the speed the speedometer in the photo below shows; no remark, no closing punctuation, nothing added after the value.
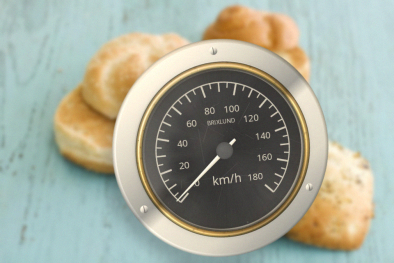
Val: 2.5 km/h
